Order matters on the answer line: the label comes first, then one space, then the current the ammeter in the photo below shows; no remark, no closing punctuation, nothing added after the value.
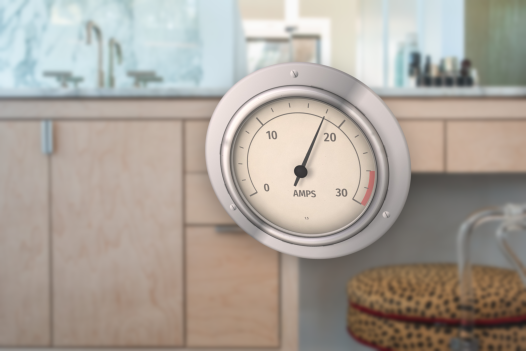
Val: 18 A
